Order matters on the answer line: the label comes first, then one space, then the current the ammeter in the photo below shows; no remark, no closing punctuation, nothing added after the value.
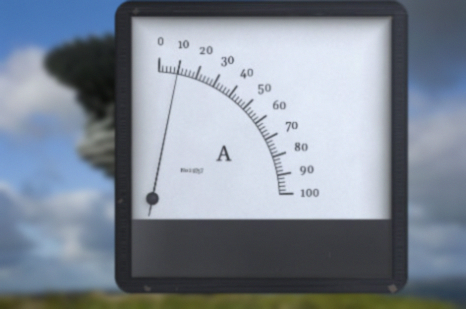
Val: 10 A
